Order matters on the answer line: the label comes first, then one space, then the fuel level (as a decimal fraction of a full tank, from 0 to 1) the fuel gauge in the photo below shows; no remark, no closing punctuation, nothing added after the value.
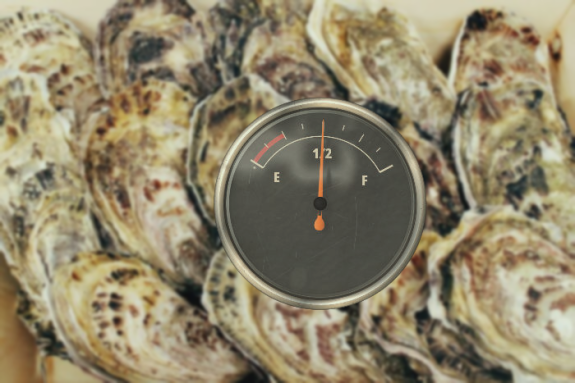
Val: 0.5
